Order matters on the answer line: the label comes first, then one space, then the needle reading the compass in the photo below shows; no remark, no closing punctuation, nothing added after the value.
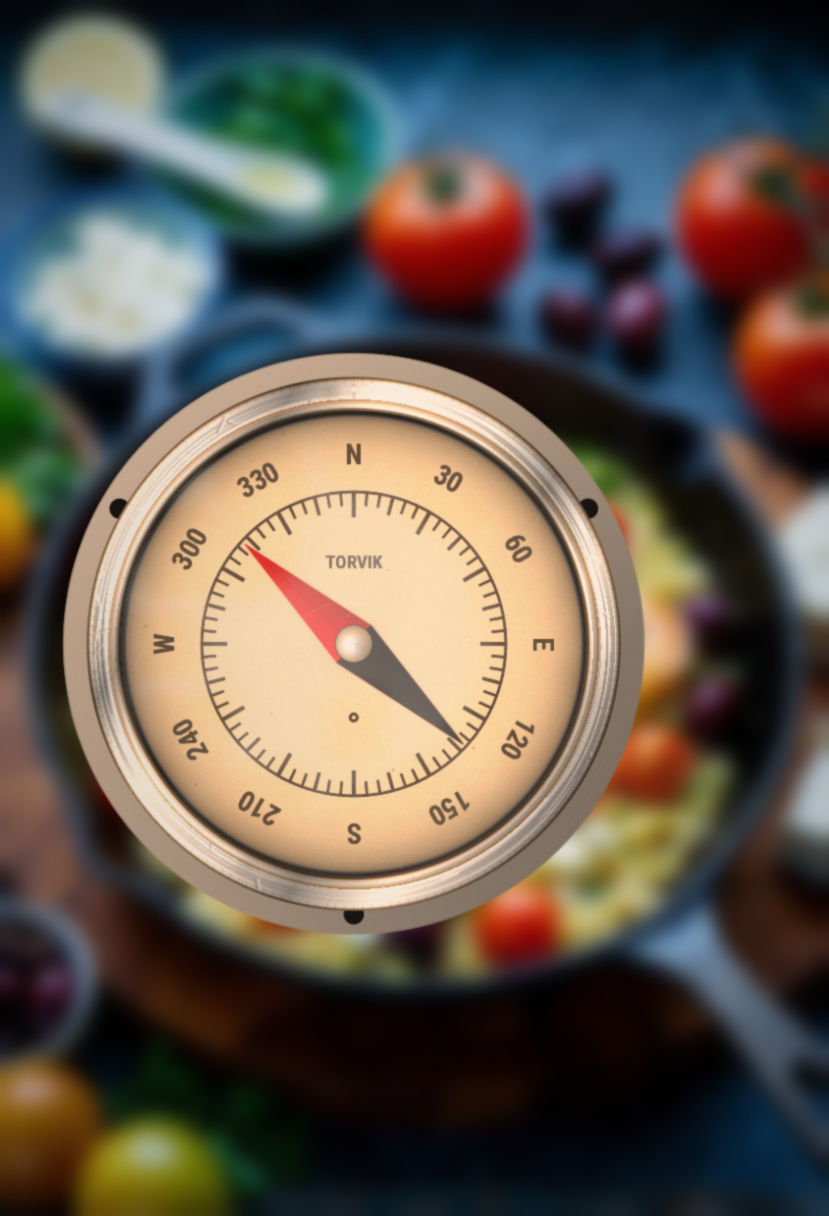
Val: 312.5 °
